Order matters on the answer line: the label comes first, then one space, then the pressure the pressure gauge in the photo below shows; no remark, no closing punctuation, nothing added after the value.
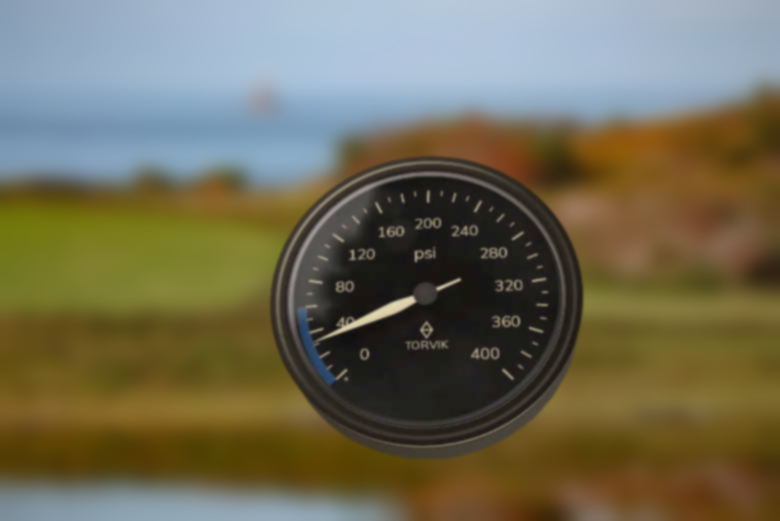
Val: 30 psi
